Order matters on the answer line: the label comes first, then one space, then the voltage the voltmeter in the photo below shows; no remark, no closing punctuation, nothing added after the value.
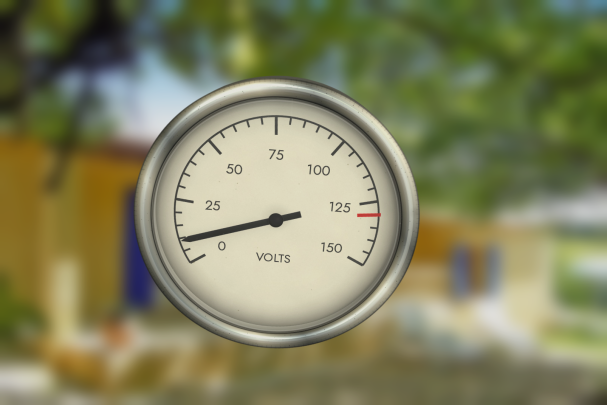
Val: 10 V
